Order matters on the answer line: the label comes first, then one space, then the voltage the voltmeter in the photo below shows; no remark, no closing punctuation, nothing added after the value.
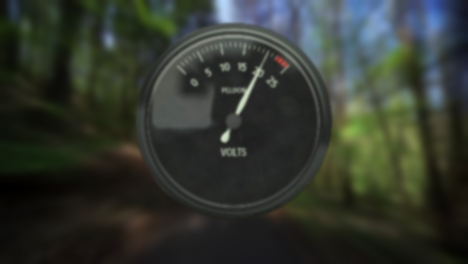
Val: 20 V
